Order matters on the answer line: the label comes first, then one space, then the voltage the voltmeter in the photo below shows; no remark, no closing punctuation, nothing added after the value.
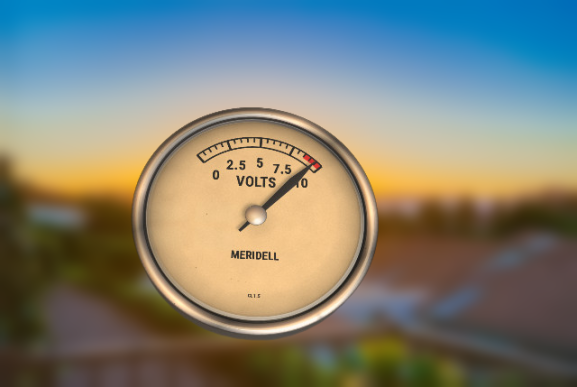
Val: 9.5 V
